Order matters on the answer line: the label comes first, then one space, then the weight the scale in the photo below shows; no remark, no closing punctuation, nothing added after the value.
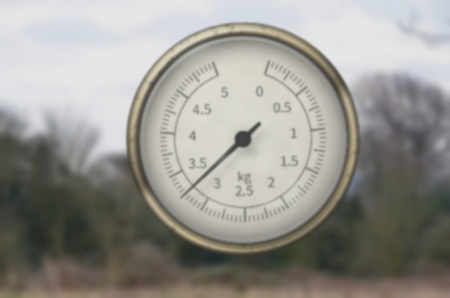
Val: 3.25 kg
